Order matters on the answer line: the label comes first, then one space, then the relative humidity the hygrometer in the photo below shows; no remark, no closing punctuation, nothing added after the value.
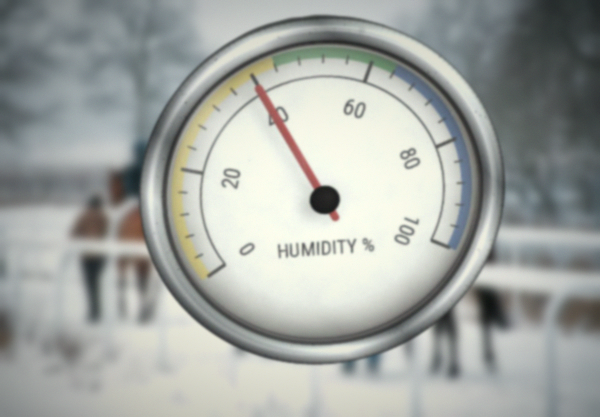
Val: 40 %
